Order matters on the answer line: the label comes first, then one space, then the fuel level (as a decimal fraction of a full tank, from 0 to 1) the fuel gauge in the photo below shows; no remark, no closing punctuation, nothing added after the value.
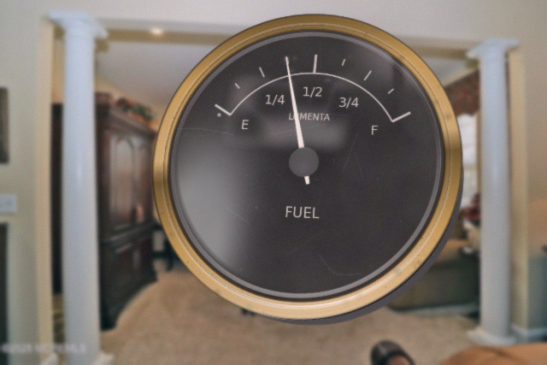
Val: 0.375
